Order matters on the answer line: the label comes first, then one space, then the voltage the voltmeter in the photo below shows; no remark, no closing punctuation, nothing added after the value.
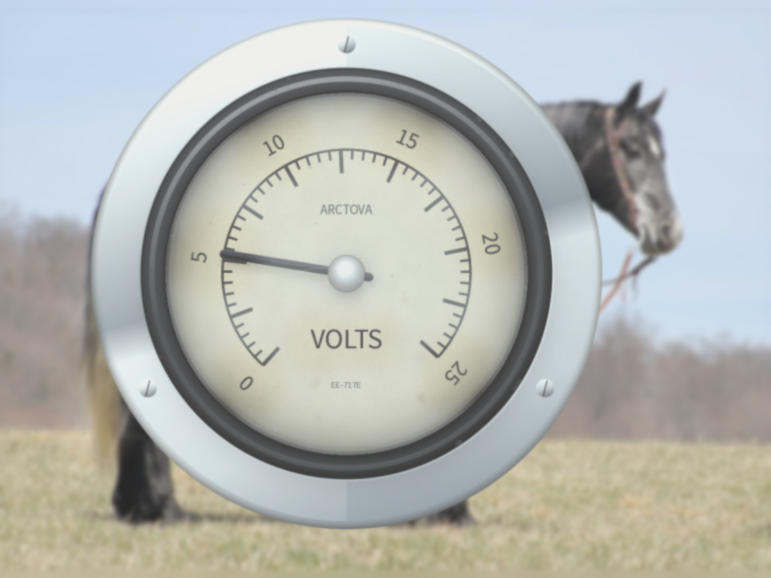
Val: 5.25 V
